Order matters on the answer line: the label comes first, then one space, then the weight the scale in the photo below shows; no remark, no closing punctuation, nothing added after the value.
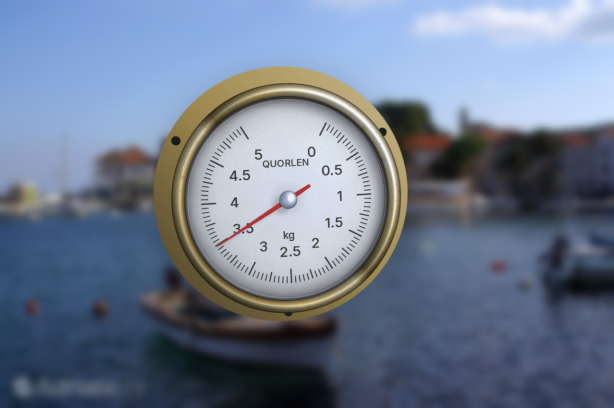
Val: 3.5 kg
